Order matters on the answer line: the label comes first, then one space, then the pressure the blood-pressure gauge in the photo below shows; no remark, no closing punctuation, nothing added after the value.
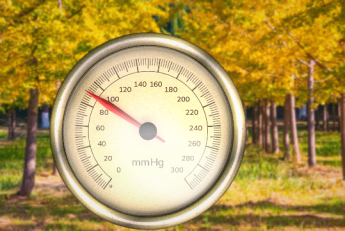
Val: 90 mmHg
